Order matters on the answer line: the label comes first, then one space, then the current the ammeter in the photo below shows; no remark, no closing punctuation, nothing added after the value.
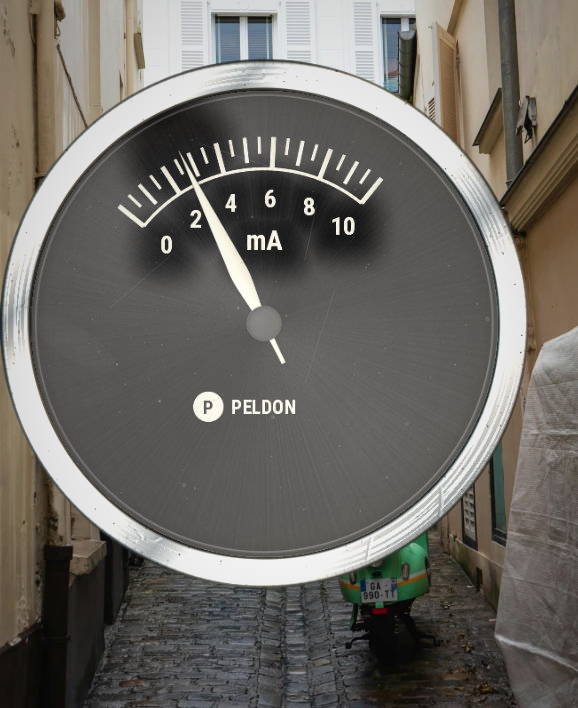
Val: 2.75 mA
